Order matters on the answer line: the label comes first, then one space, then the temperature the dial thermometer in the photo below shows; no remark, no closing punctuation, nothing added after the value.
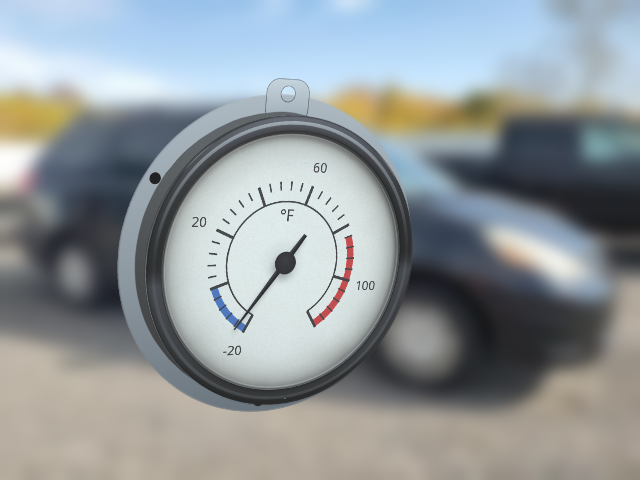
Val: -16 °F
